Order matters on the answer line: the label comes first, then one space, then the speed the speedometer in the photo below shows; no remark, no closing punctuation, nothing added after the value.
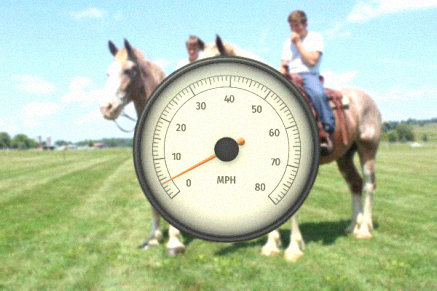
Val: 4 mph
